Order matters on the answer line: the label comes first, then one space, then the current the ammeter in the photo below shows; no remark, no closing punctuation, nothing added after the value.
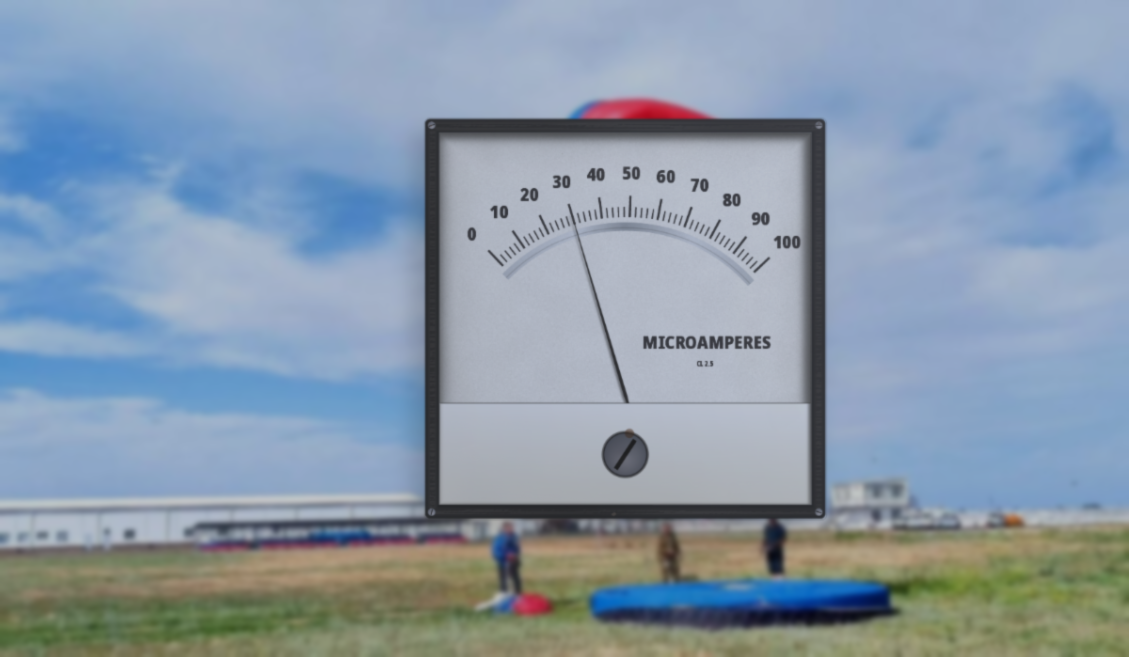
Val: 30 µA
